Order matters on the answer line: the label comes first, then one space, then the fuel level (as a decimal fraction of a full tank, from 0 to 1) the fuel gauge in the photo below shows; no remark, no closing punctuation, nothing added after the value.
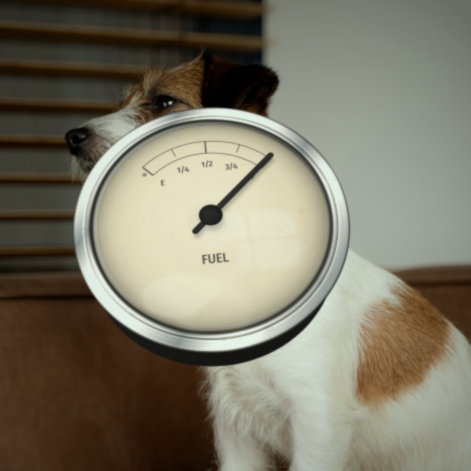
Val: 1
